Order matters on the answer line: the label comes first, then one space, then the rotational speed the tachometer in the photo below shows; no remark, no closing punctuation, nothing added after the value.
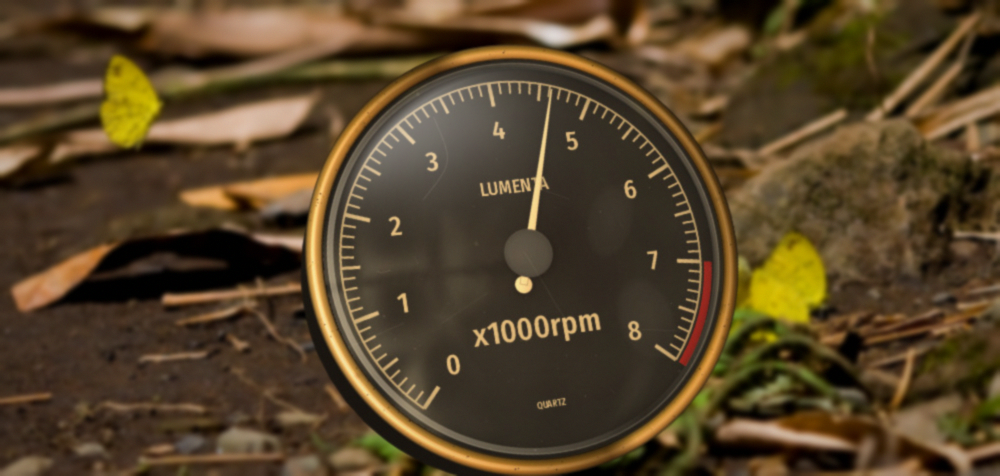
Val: 4600 rpm
